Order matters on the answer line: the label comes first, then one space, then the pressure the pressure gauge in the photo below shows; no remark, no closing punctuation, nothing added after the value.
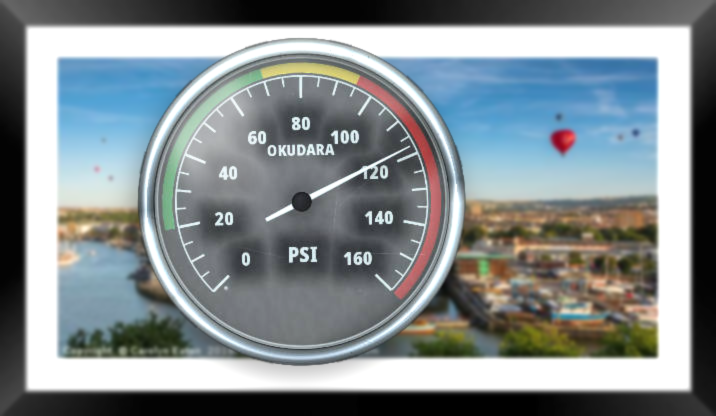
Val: 117.5 psi
